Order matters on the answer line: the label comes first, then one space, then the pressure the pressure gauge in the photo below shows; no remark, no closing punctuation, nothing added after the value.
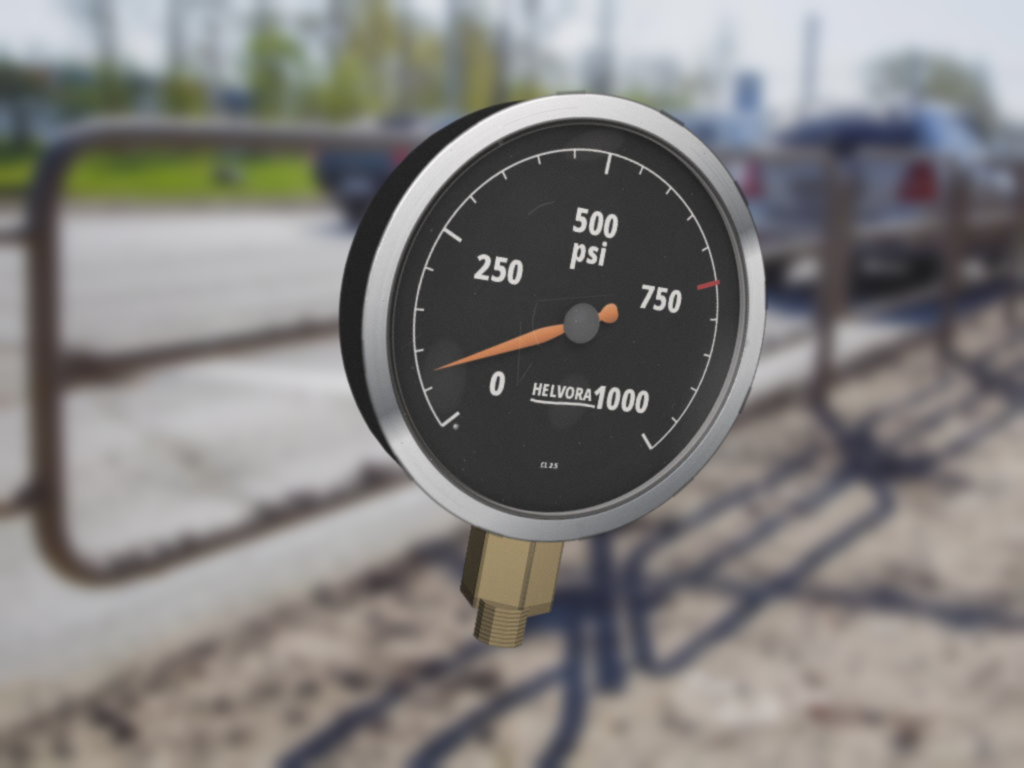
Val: 75 psi
